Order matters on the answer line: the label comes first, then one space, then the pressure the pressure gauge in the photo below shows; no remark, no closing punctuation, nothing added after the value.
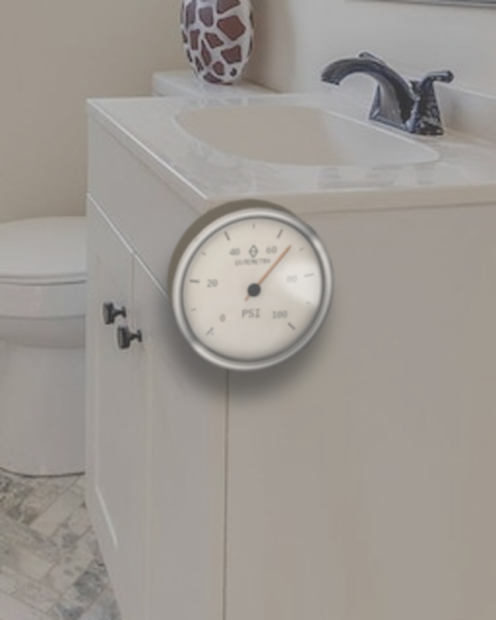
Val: 65 psi
